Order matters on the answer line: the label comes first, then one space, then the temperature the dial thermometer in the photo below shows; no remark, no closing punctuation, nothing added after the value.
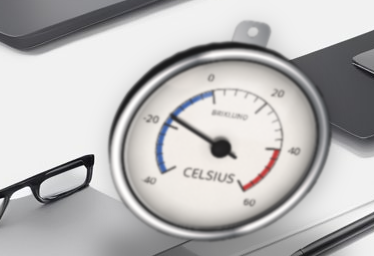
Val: -16 °C
